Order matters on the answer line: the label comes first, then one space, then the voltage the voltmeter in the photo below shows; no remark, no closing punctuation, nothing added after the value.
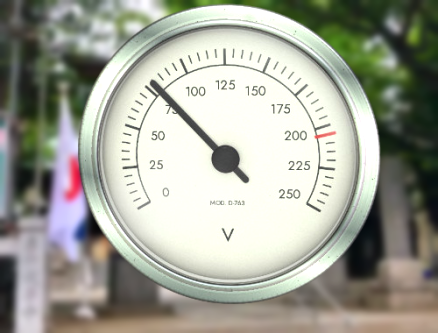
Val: 80 V
